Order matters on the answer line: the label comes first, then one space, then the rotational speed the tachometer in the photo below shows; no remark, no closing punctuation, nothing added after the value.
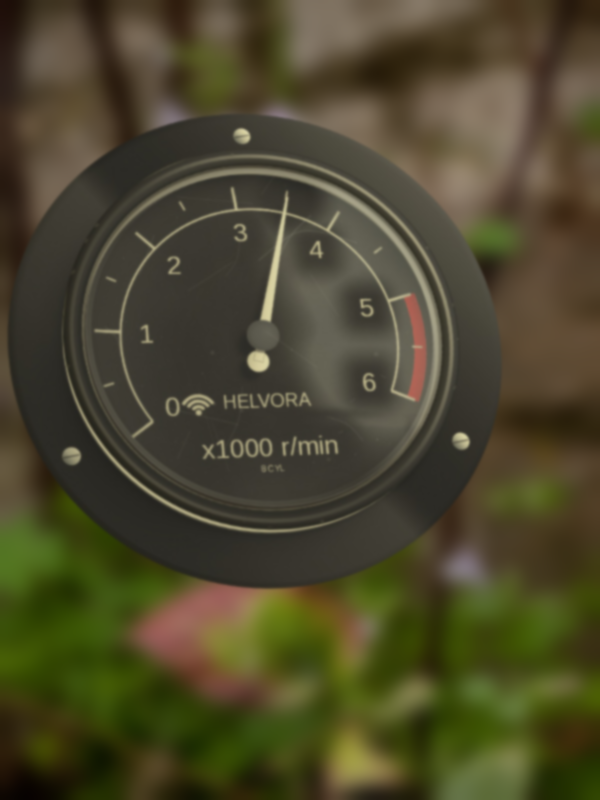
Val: 3500 rpm
